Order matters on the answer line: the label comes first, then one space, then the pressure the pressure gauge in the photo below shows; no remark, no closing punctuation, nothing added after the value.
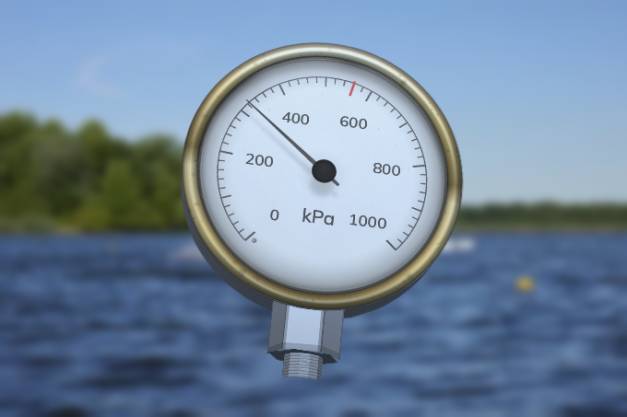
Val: 320 kPa
